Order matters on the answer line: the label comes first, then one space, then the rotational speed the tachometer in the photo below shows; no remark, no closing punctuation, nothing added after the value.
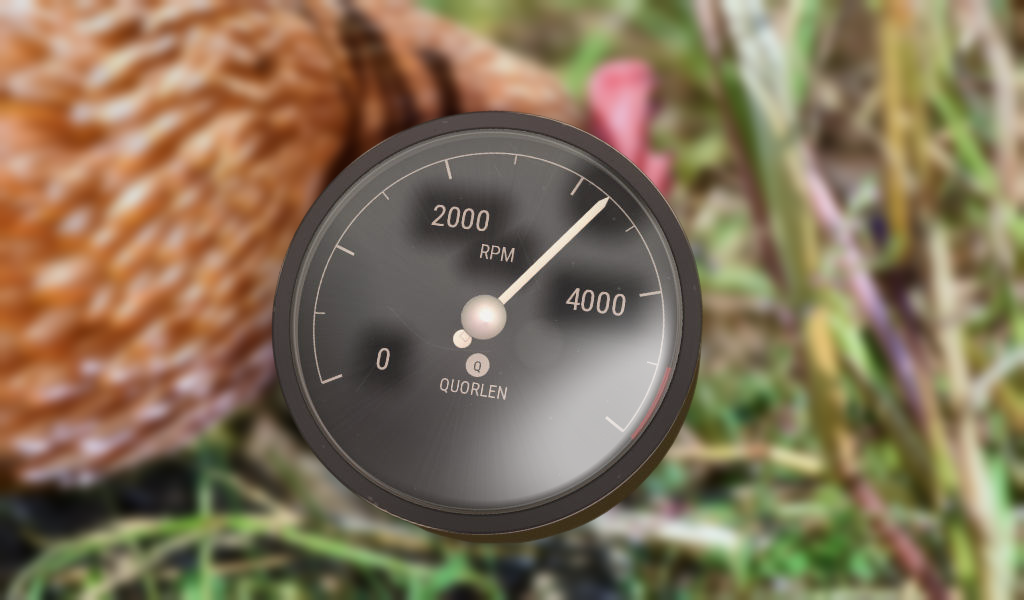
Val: 3250 rpm
